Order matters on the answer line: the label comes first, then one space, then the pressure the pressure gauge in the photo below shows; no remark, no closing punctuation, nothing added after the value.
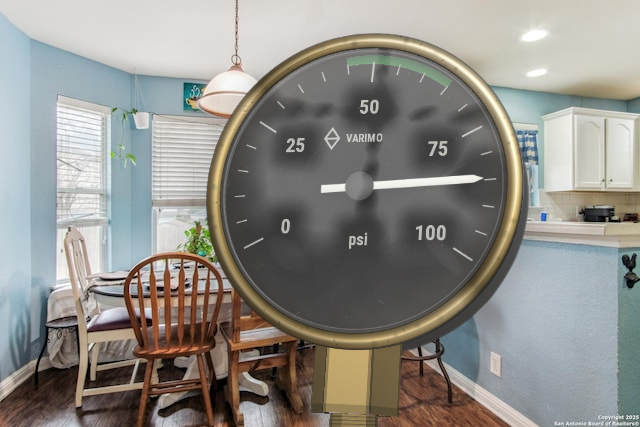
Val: 85 psi
